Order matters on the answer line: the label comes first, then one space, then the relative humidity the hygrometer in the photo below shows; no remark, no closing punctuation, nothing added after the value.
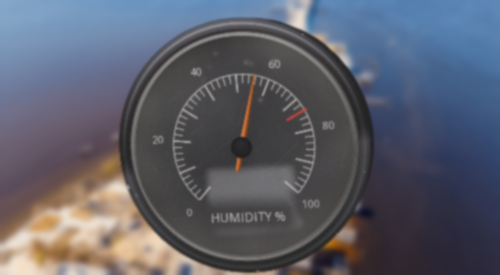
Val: 56 %
